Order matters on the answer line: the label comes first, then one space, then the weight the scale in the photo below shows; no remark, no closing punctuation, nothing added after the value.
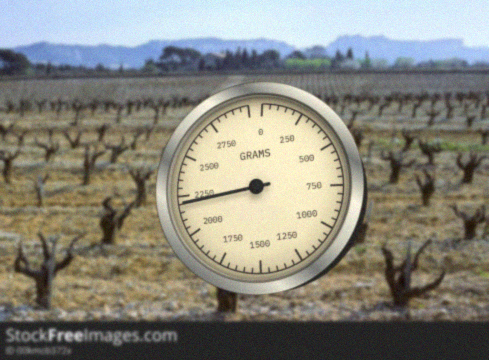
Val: 2200 g
